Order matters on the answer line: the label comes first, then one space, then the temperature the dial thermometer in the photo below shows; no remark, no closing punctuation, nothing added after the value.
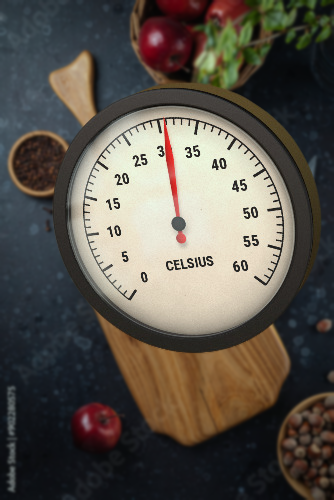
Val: 31 °C
